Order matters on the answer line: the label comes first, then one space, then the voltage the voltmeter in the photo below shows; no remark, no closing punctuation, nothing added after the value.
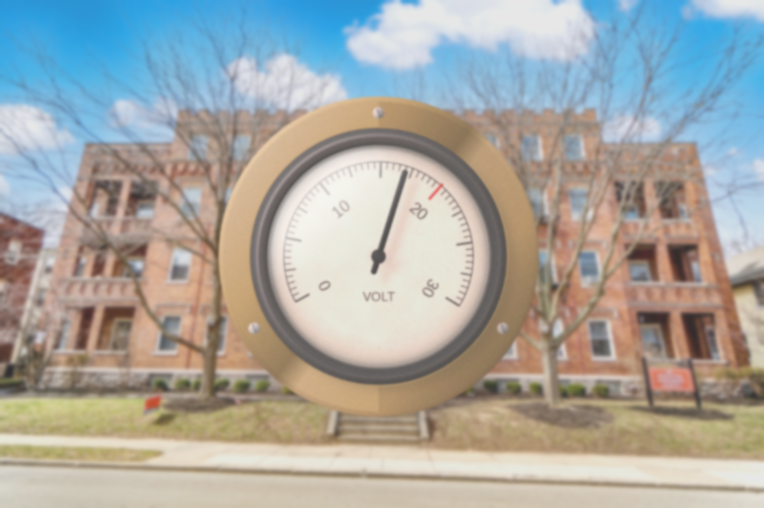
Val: 17 V
